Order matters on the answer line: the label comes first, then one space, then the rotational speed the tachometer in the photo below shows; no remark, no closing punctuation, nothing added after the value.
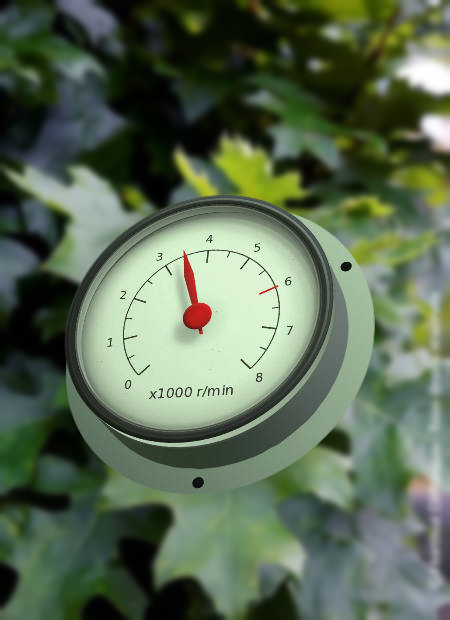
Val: 3500 rpm
